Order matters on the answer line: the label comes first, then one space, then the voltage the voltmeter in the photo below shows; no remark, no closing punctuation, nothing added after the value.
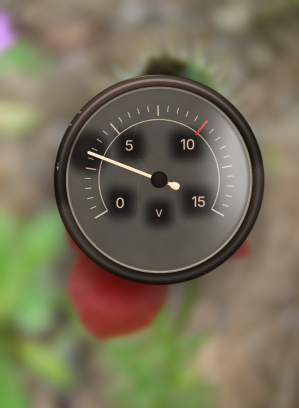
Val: 3.25 V
